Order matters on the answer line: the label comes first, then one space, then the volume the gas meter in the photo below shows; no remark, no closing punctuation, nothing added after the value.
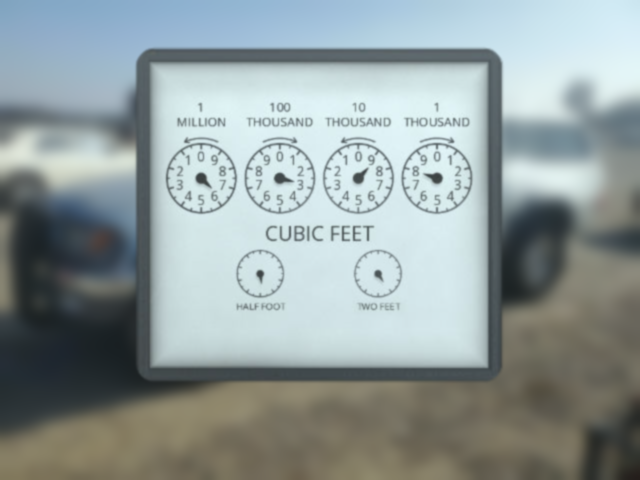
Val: 628800 ft³
